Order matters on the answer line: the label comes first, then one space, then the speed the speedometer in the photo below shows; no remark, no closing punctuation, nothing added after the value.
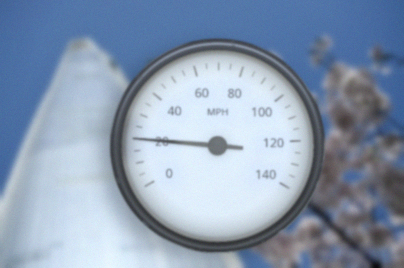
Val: 20 mph
